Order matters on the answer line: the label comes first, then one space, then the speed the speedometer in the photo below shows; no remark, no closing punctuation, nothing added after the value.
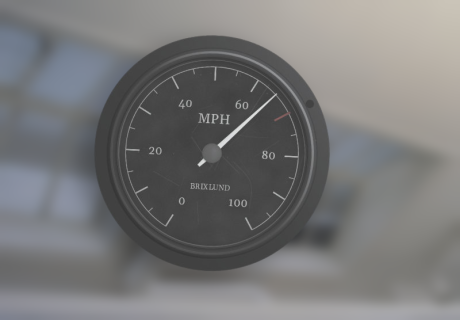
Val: 65 mph
